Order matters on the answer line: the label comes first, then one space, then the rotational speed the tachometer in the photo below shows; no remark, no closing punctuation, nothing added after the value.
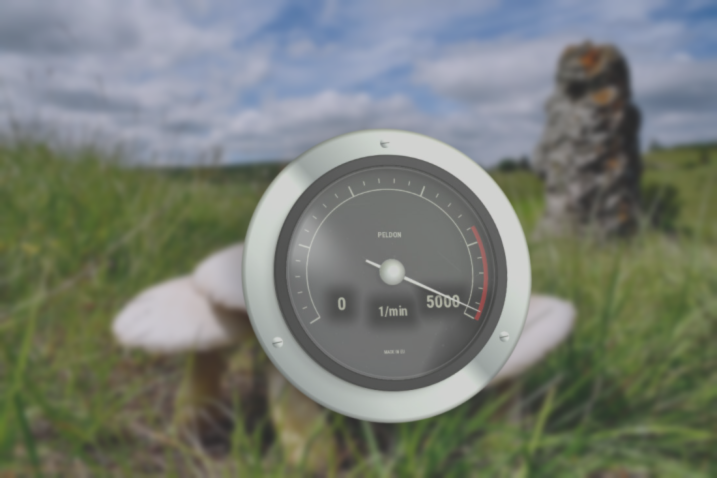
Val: 4900 rpm
